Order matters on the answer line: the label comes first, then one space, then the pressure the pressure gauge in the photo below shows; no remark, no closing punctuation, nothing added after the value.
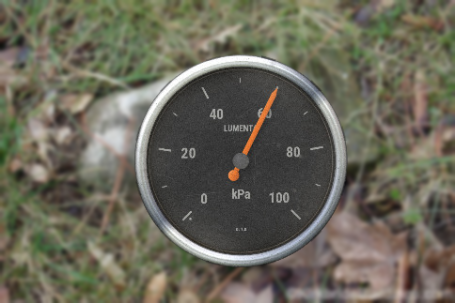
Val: 60 kPa
